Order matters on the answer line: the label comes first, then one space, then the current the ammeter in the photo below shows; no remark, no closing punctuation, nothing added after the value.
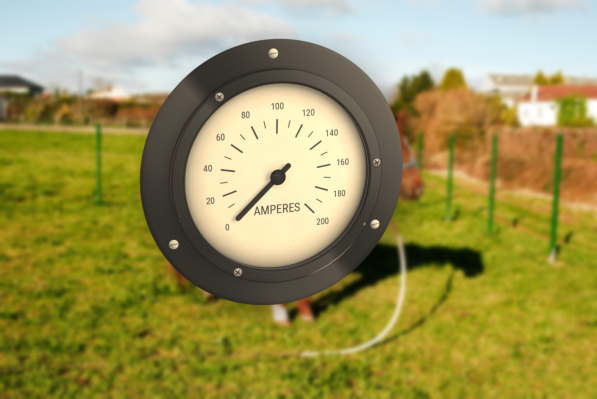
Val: 0 A
